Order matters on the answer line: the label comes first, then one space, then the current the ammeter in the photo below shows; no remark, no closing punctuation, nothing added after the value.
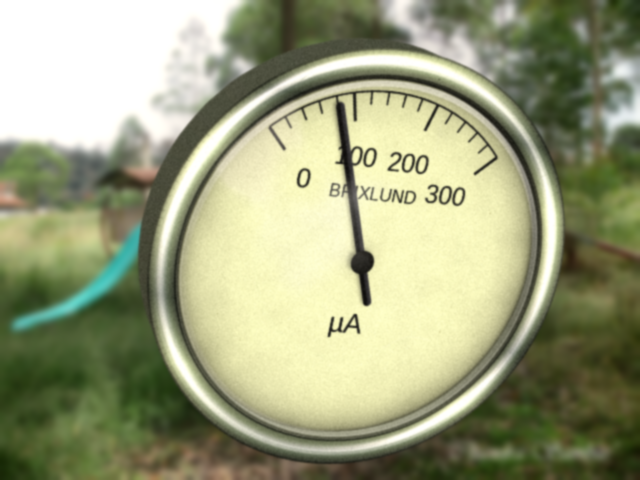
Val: 80 µA
